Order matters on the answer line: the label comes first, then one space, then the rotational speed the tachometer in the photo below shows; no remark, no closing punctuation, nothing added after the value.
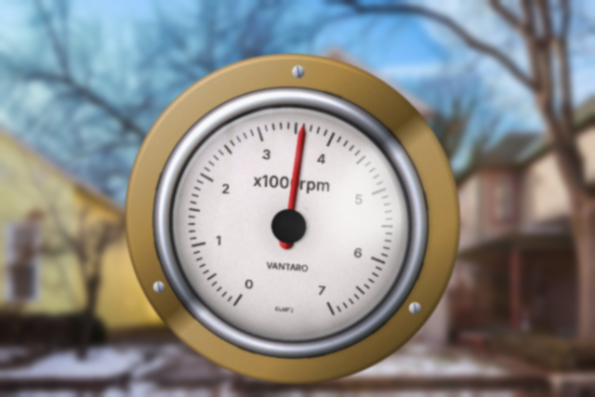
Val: 3600 rpm
